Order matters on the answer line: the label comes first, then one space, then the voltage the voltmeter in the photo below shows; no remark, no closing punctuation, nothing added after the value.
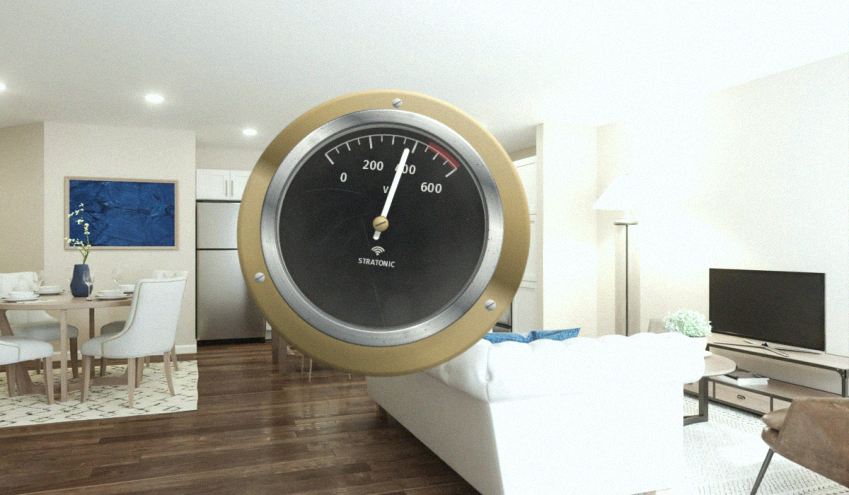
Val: 375 V
